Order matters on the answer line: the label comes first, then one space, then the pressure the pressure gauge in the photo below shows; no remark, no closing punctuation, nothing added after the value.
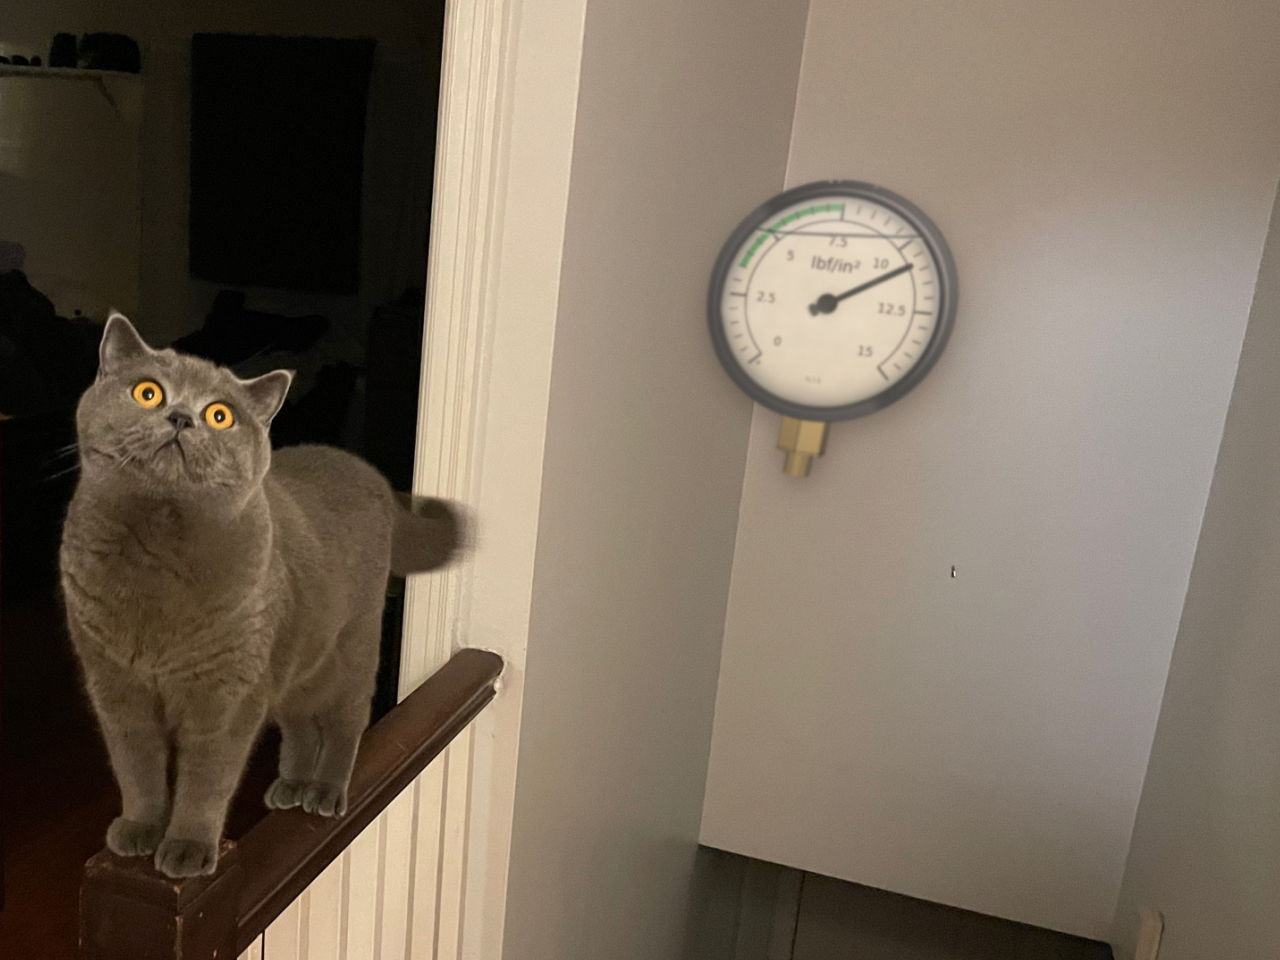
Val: 10.75 psi
